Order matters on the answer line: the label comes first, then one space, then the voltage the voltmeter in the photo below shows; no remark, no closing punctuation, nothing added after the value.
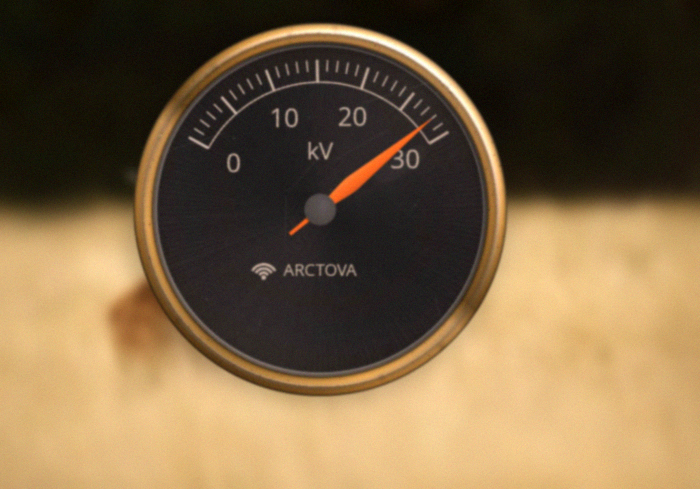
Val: 28 kV
